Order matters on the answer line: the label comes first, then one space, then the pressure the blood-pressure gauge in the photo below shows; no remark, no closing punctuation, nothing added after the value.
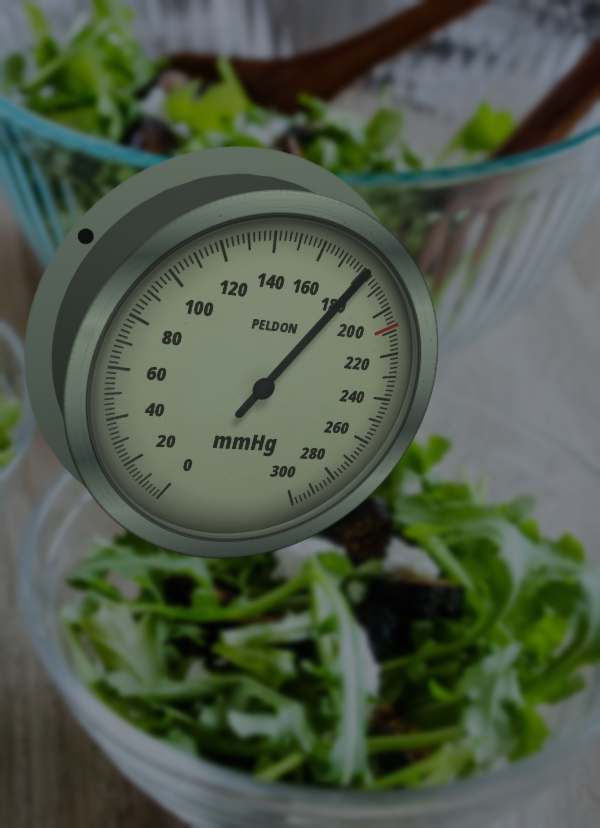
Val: 180 mmHg
